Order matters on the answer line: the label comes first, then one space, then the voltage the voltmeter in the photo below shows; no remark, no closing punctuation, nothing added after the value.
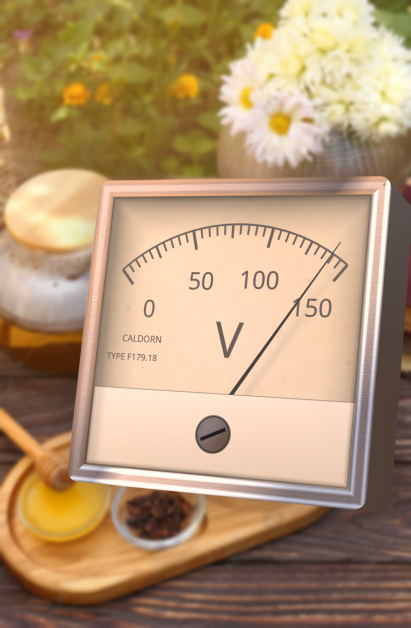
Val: 140 V
